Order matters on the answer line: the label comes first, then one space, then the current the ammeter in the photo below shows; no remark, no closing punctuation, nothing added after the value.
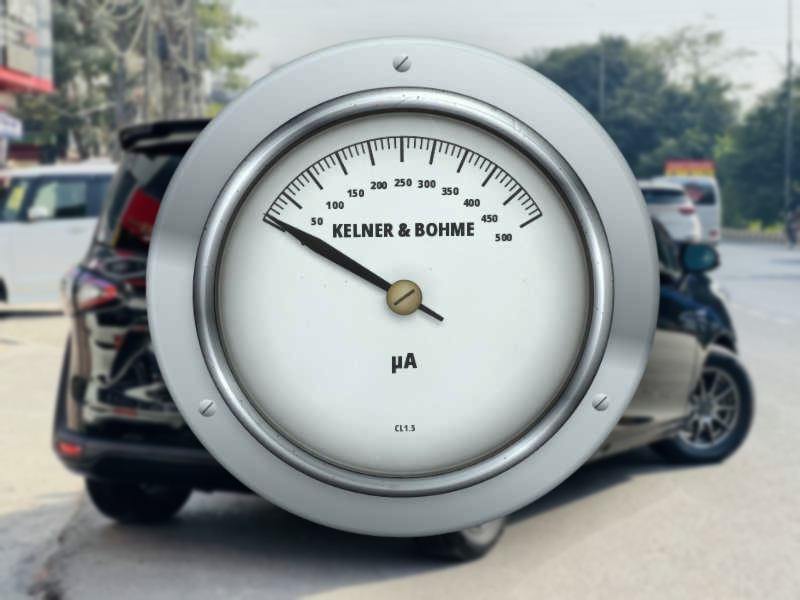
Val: 10 µA
